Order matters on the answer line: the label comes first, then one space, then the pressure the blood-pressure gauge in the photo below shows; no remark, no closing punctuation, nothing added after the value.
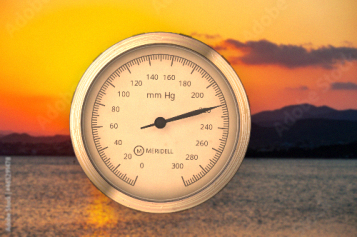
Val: 220 mmHg
